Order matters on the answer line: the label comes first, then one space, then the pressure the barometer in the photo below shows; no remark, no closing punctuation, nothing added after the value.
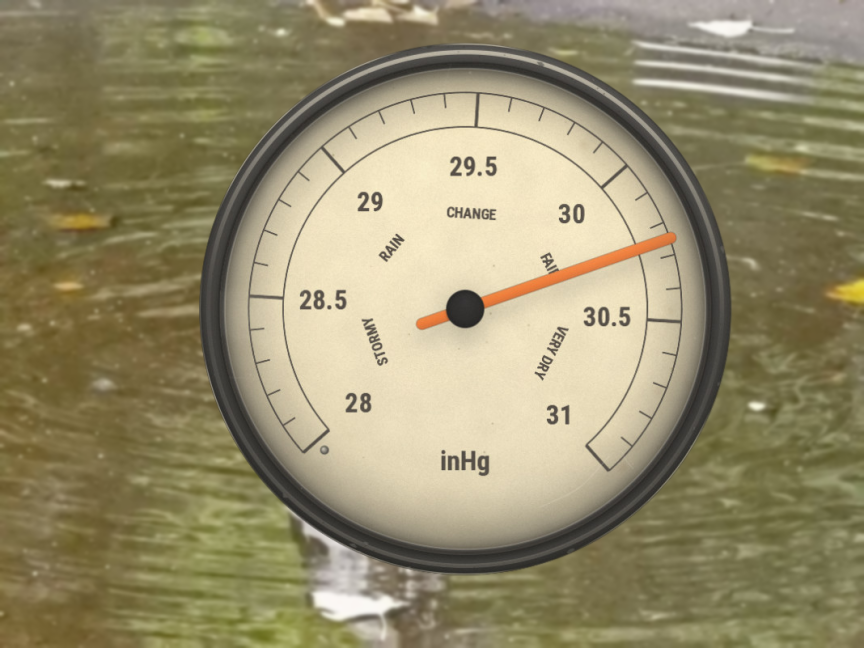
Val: 30.25 inHg
